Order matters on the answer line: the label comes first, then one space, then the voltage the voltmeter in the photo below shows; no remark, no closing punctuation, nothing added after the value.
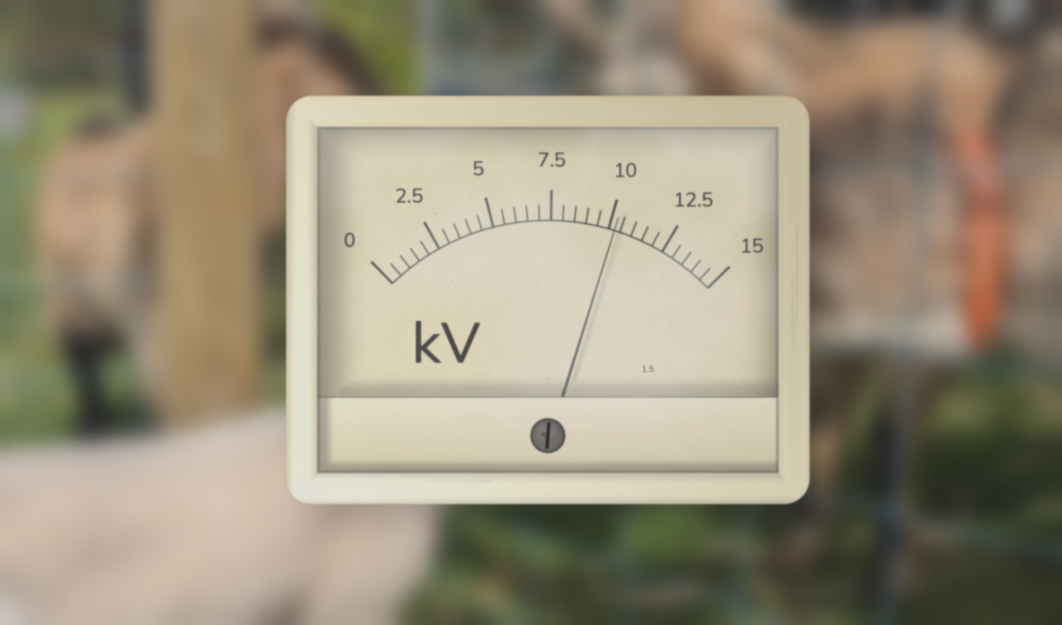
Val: 10.25 kV
